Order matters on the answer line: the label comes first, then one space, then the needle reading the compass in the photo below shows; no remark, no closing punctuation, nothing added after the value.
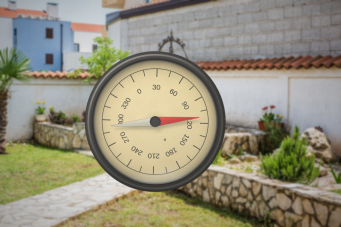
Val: 112.5 °
